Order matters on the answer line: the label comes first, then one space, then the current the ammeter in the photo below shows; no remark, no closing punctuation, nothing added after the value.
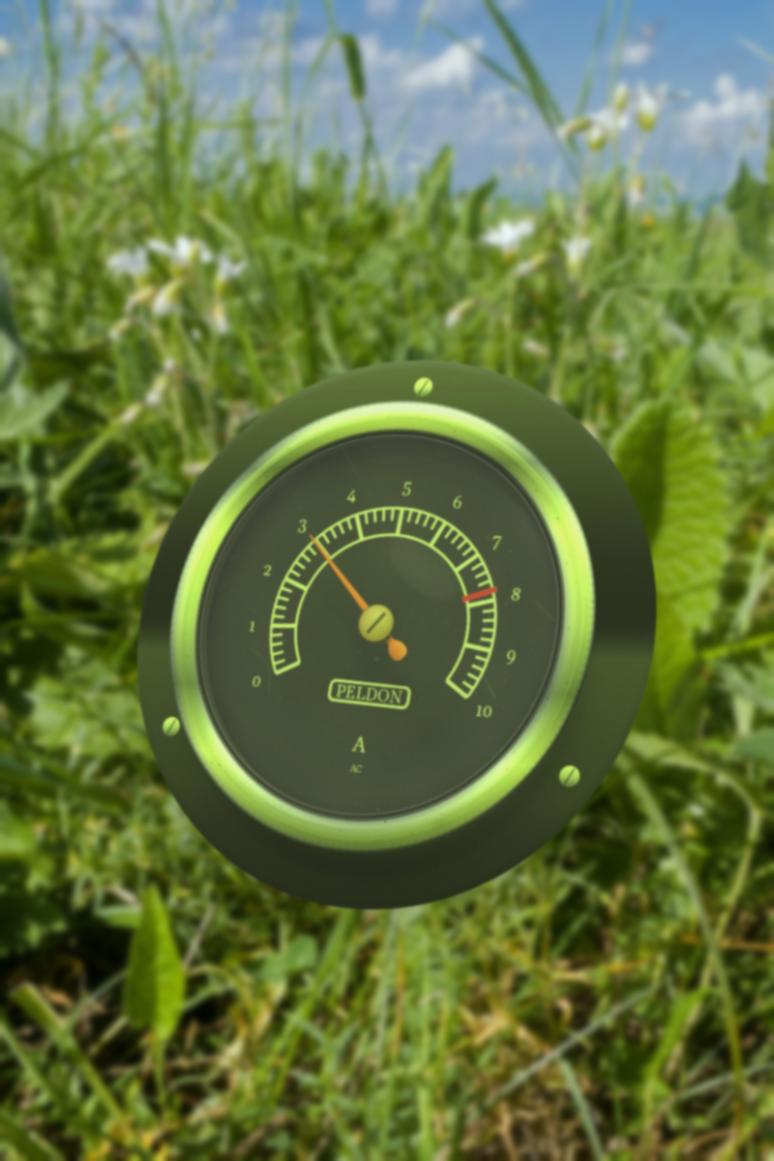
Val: 3 A
